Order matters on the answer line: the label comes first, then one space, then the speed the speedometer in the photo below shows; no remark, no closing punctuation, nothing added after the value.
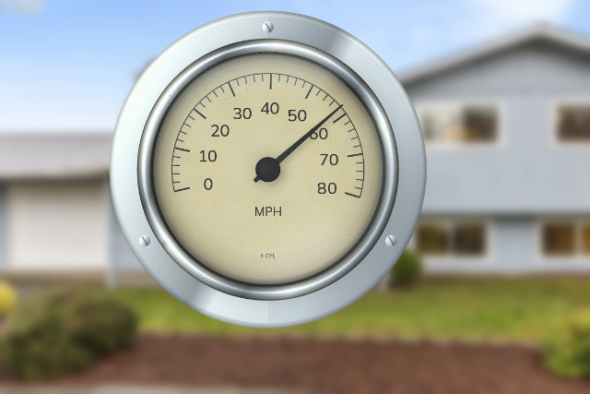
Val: 58 mph
